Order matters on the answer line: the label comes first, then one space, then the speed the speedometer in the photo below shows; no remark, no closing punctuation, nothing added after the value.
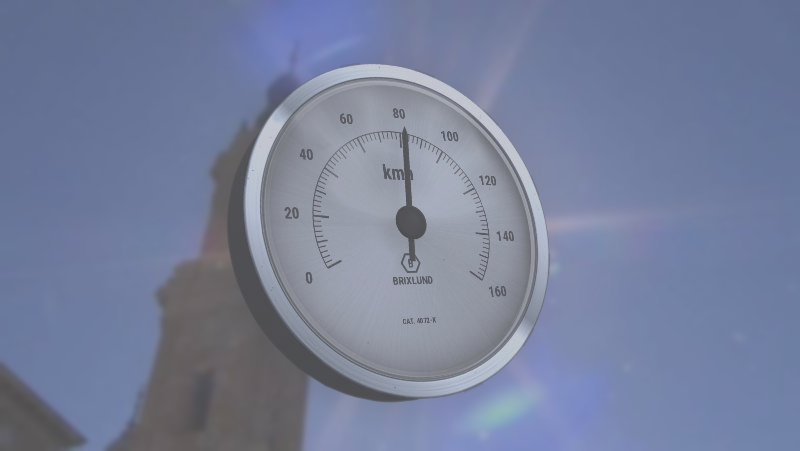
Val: 80 km/h
